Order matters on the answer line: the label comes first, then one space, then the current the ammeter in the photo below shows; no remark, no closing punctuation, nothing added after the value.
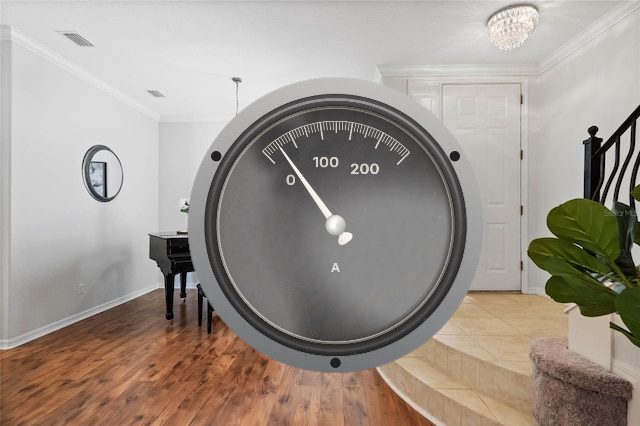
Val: 25 A
